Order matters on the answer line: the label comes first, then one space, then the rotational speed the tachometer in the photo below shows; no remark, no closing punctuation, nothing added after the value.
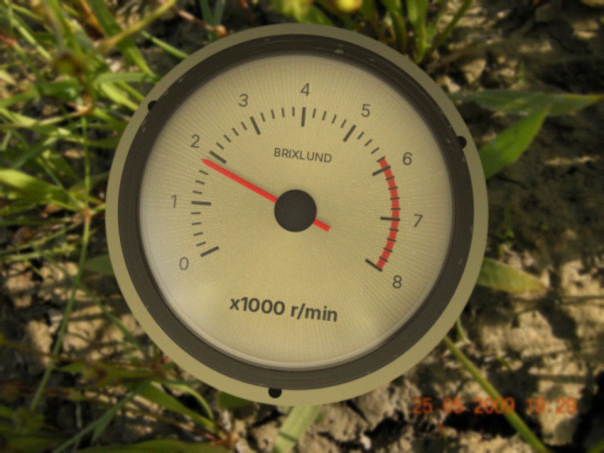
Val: 1800 rpm
